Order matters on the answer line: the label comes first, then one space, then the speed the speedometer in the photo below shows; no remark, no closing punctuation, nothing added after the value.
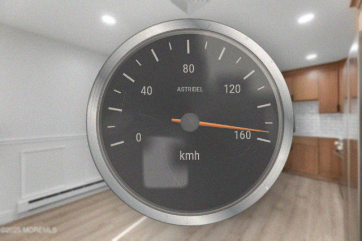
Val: 155 km/h
